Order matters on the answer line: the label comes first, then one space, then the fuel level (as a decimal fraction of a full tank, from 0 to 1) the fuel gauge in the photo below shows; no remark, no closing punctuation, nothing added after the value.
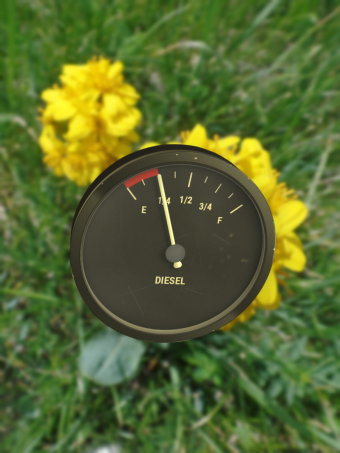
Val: 0.25
